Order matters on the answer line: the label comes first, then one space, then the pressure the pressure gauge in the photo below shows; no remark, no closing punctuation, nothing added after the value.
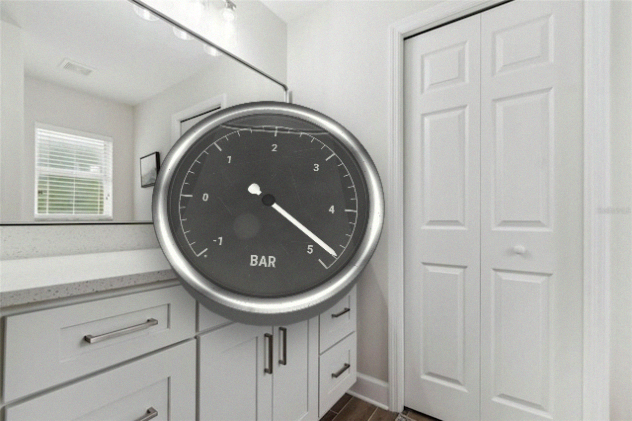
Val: 4.8 bar
